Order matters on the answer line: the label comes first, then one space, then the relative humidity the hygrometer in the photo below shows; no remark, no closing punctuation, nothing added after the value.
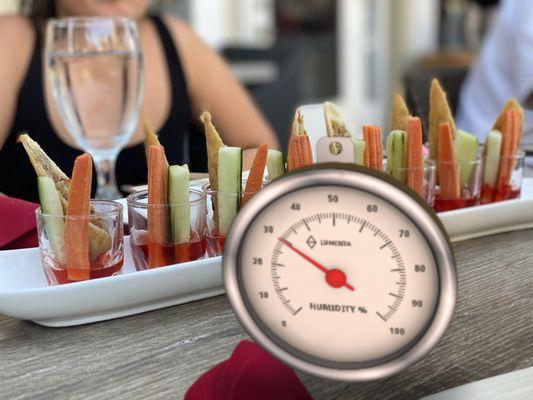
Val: 30 %
